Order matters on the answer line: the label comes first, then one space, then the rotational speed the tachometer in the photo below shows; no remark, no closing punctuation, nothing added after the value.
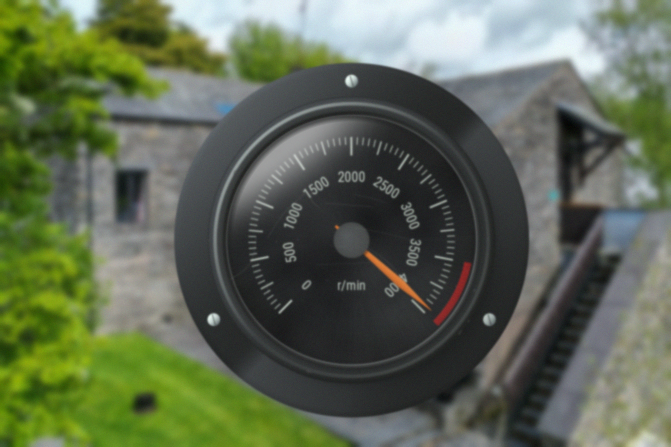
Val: 3950 rpm
